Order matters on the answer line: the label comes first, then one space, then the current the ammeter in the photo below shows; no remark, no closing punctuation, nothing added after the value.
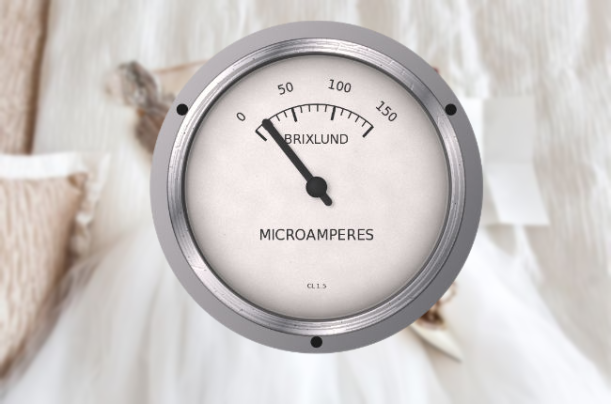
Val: 15 µA
